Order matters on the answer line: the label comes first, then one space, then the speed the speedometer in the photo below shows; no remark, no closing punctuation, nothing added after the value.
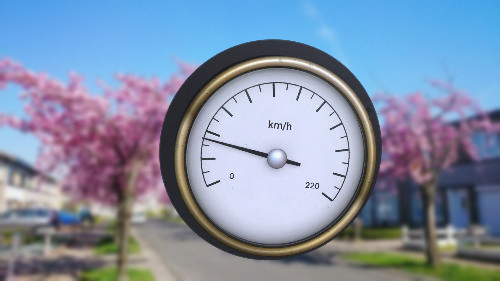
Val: 35 km/h
